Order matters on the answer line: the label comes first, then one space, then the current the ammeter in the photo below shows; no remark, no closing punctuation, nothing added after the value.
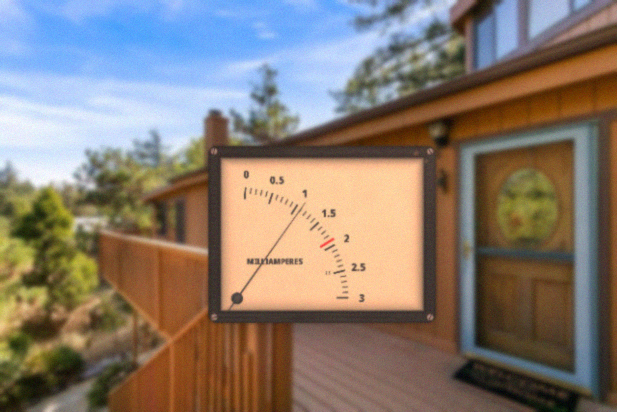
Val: 1.1 mA
